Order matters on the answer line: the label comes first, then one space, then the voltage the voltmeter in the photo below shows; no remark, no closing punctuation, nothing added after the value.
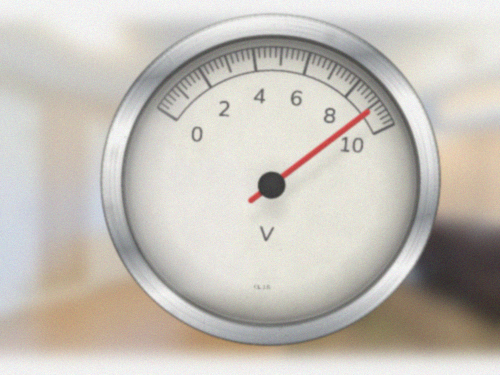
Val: 9 V
